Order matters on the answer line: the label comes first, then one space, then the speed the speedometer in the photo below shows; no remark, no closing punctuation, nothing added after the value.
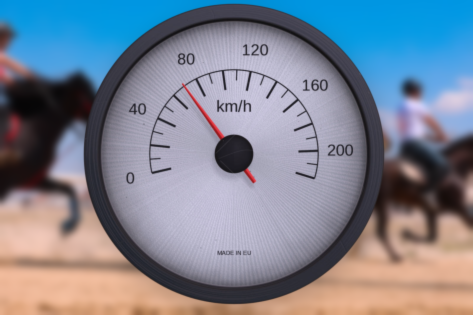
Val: 70 km/h
